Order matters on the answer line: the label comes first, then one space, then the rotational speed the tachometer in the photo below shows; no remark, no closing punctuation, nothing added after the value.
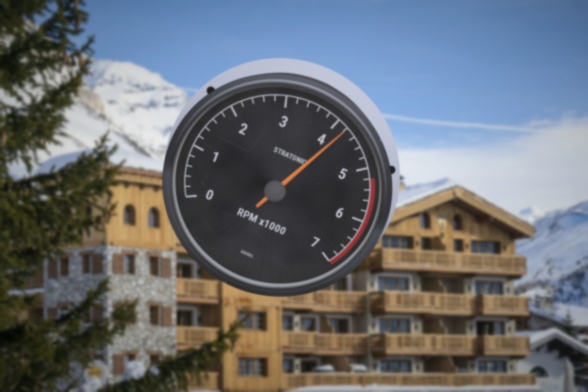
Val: 4200 rpm
